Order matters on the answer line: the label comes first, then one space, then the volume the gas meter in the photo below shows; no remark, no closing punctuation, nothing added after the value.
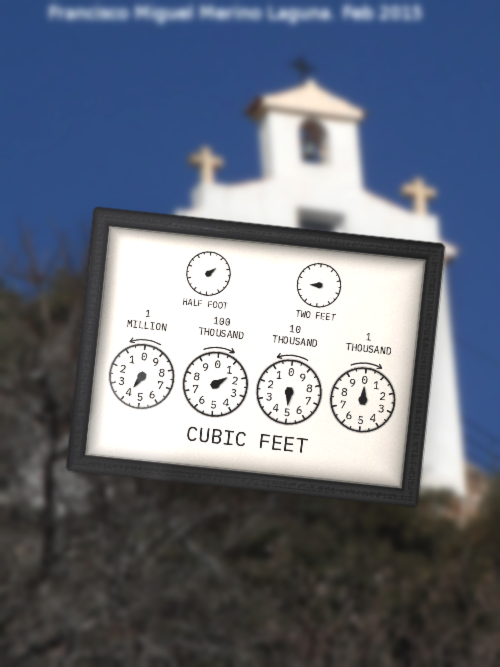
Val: 415000 ft³
